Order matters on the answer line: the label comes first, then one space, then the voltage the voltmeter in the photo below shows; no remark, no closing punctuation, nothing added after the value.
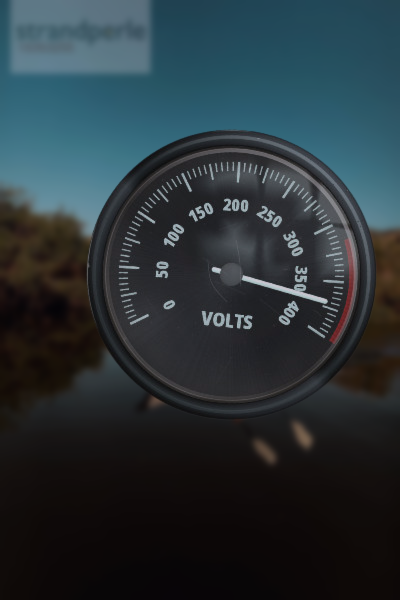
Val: 370 V
